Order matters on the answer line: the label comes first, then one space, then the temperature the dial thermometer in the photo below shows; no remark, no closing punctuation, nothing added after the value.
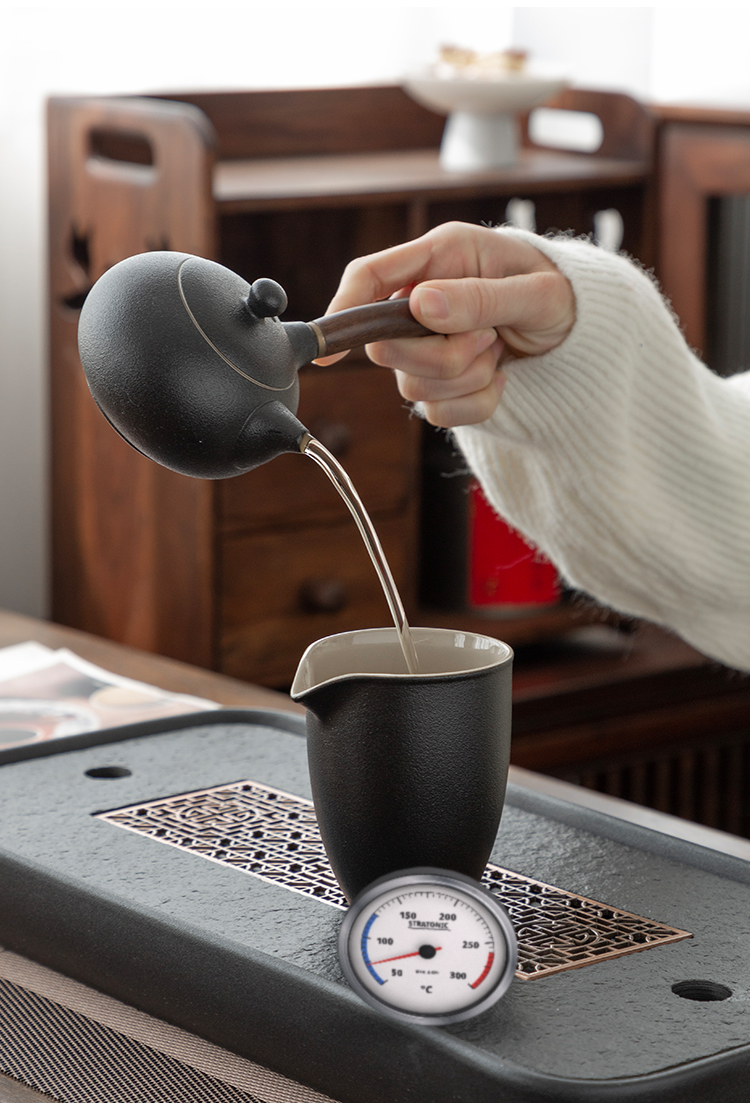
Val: 75 °C
